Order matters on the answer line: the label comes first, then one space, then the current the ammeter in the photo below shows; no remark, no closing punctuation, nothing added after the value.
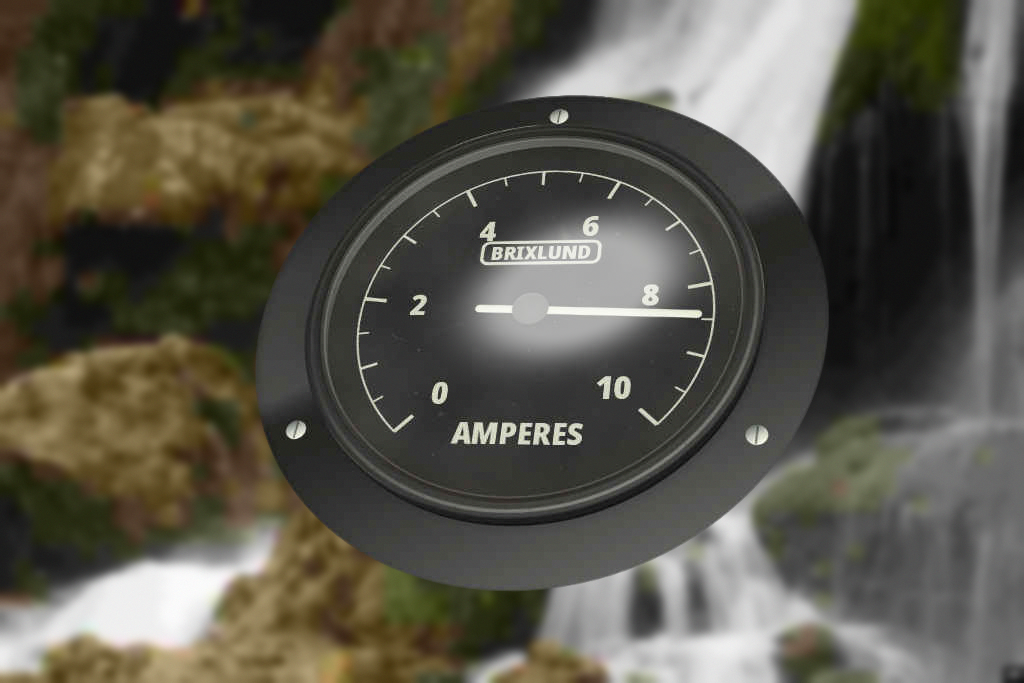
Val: 8.5 A
